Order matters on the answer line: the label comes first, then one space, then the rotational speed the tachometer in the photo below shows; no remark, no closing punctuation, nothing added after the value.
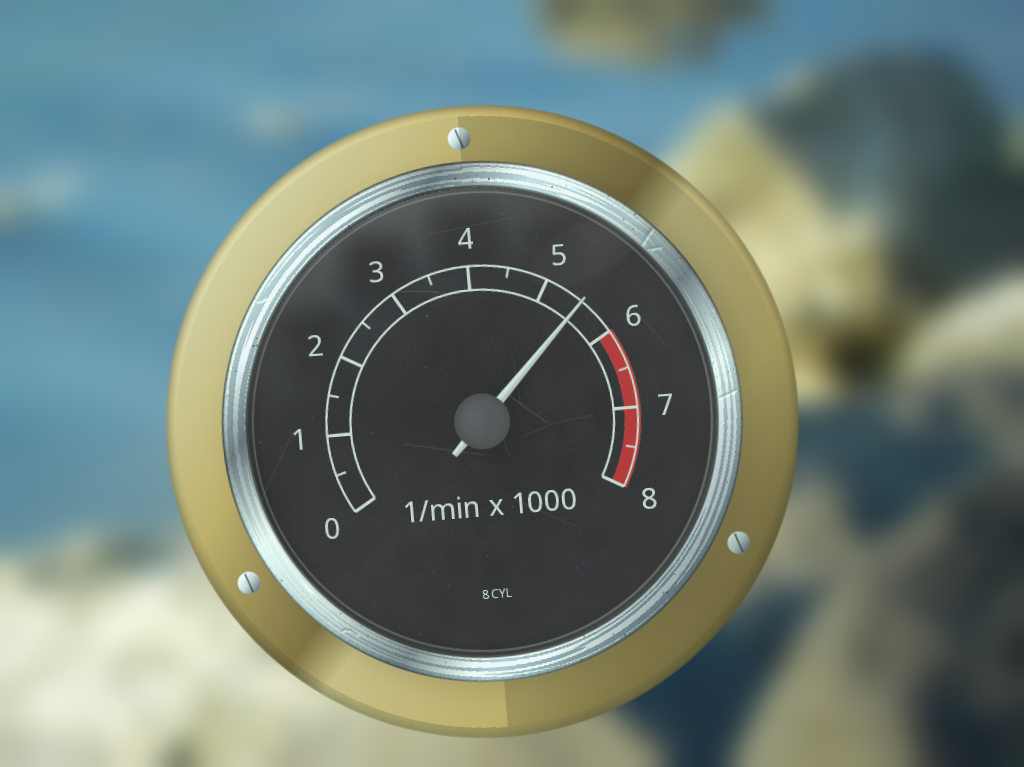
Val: 5500 rpm
